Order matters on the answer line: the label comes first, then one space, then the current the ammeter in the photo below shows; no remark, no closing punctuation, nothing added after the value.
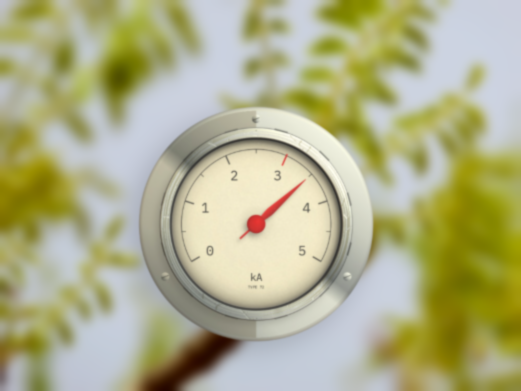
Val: 3.5 kA
